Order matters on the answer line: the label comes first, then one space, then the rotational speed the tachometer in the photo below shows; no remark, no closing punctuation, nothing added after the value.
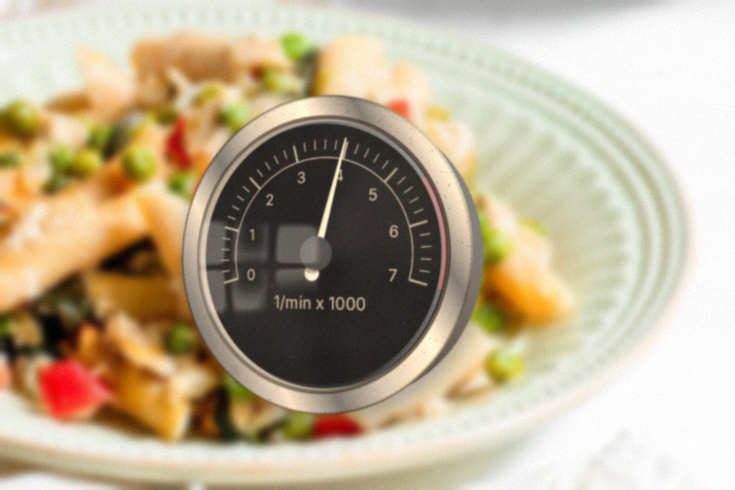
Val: 4000 rpm
